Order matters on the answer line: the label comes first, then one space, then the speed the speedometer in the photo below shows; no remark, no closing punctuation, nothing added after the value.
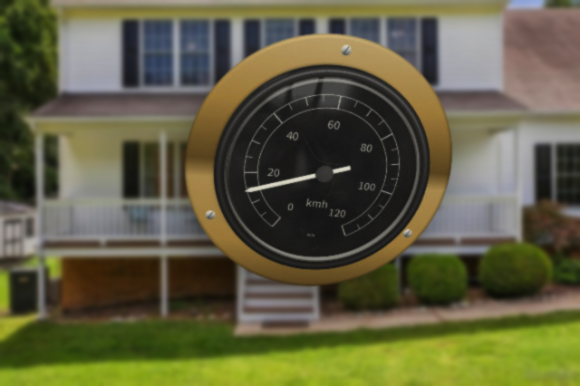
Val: 15 km/h
